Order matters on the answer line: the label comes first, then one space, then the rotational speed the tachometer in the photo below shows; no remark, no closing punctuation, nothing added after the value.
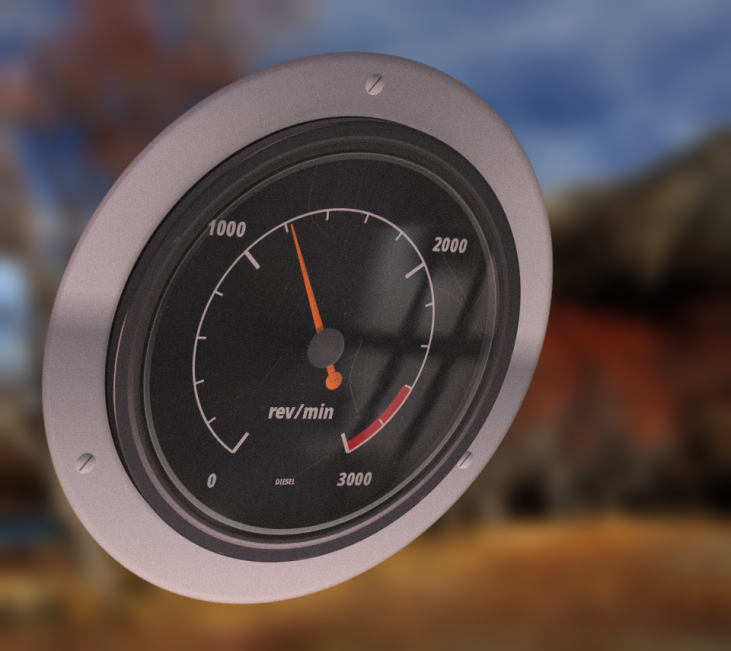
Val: 1200 rpm
